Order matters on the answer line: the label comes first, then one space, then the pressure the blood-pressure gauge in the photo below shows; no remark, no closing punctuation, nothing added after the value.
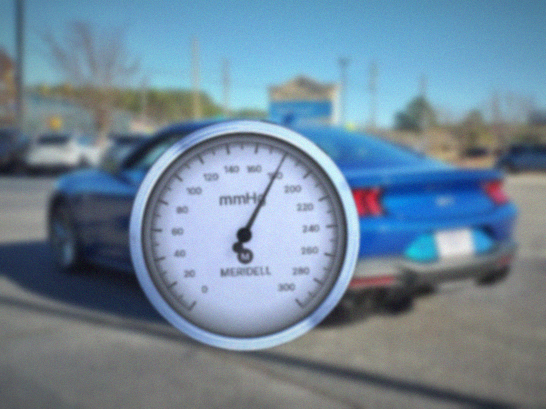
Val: 180 mmHg
